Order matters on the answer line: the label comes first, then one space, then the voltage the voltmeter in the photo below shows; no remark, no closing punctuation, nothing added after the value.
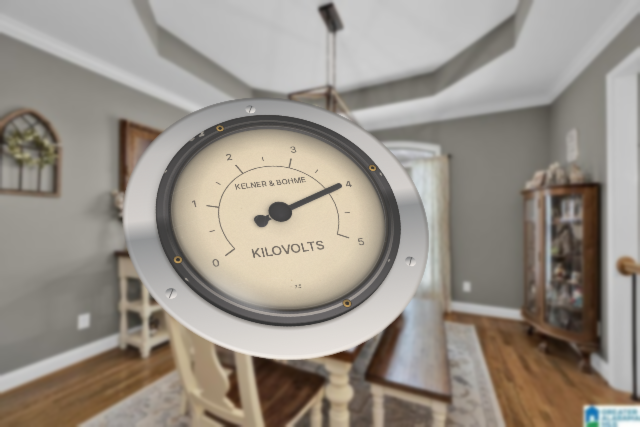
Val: 4 kV
